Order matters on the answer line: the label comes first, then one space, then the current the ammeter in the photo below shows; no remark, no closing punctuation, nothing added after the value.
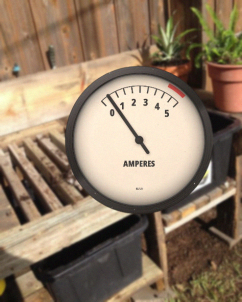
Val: 0.5 A
